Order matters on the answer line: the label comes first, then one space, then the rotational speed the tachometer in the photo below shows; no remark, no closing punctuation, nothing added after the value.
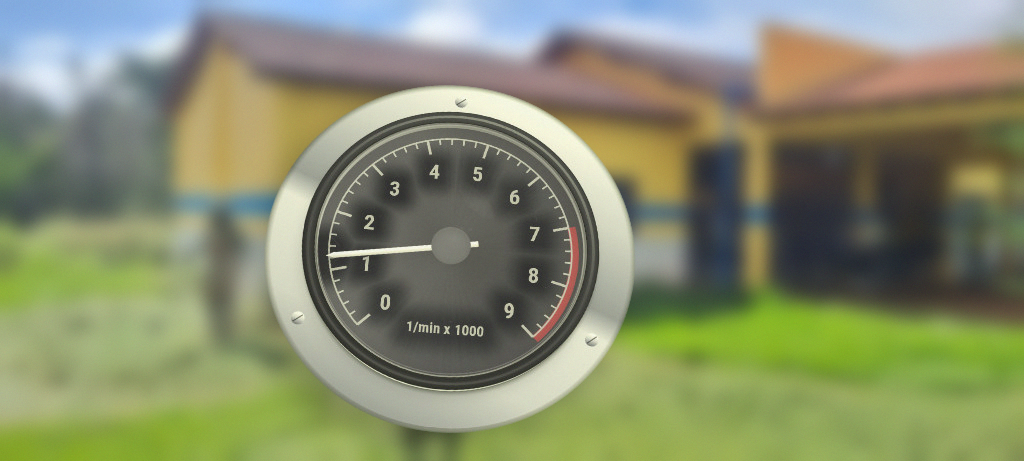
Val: 1200 rpm
